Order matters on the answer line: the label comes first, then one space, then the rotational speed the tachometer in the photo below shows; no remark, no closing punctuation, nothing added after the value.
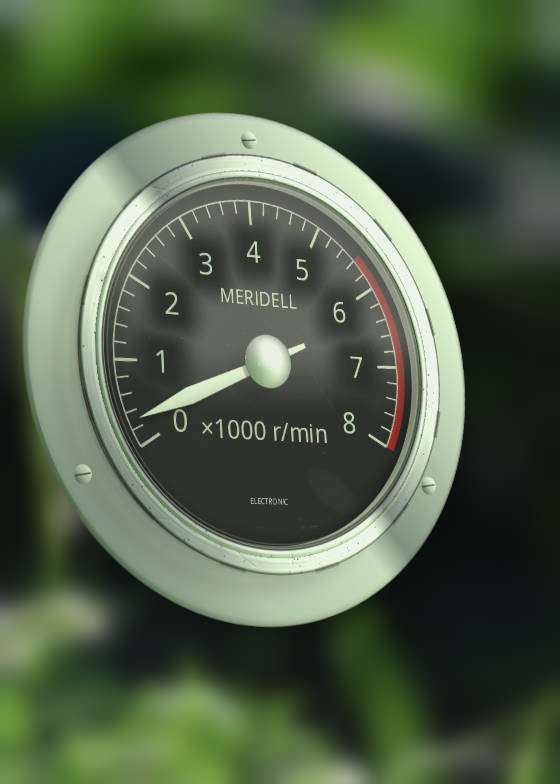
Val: 300 rpm
